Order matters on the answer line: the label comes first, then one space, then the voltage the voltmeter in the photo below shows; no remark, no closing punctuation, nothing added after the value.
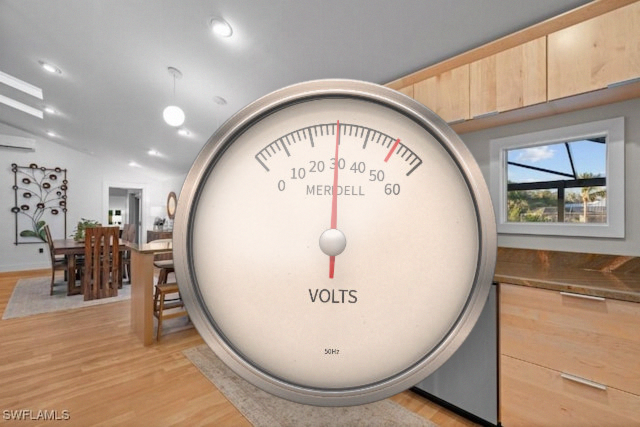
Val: 30 V
